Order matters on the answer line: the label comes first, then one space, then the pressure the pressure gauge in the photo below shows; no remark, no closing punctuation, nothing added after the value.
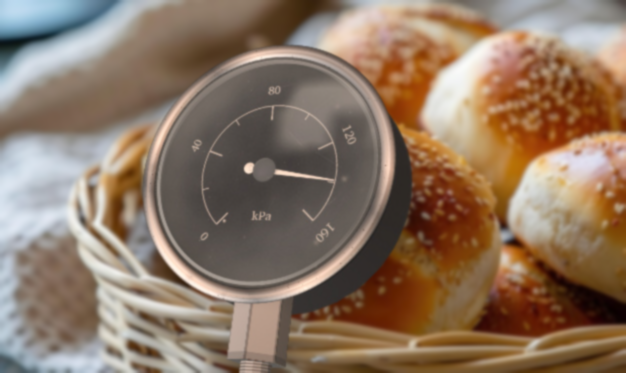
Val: 140 kPa
